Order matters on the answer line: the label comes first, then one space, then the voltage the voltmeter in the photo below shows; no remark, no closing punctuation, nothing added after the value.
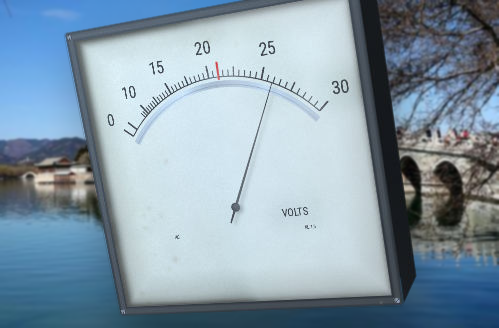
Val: 26 V
